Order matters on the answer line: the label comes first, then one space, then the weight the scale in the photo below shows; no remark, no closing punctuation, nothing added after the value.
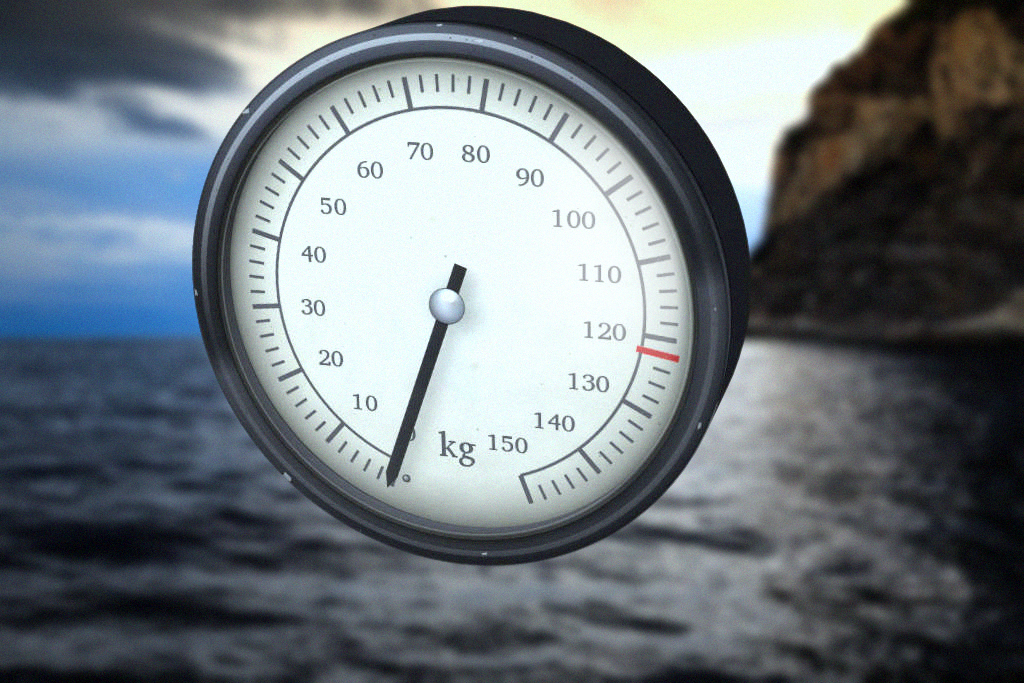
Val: 0 kg
